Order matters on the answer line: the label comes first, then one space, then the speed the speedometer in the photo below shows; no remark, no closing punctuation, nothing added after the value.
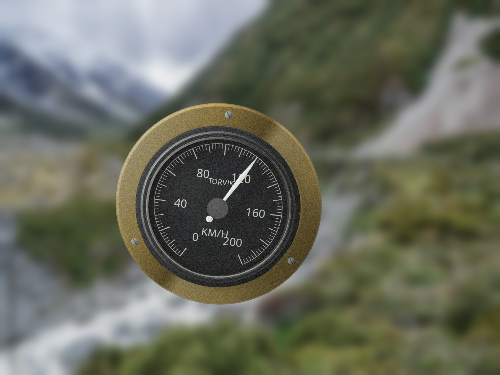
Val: 120 km/h
